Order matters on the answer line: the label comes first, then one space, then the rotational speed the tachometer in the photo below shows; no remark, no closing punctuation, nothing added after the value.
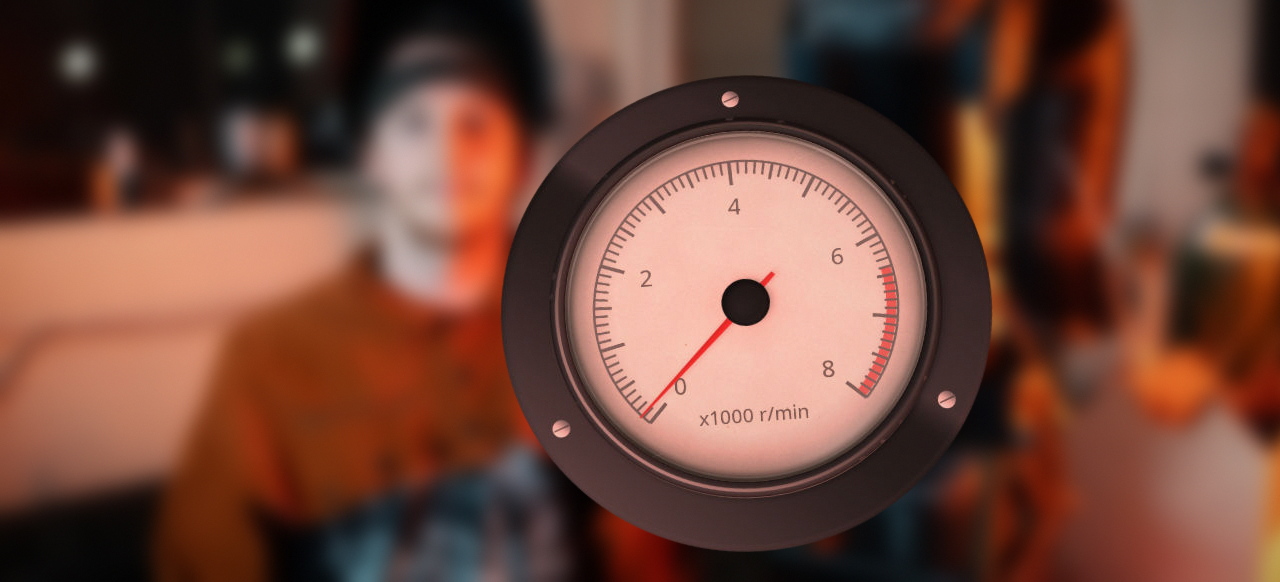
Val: 100 rpm
